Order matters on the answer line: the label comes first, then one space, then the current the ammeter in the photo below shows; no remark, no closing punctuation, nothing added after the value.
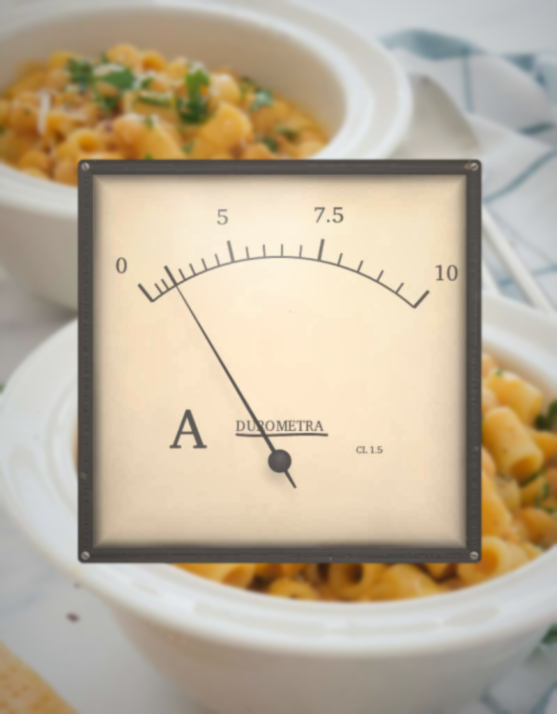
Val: 2.5 A
